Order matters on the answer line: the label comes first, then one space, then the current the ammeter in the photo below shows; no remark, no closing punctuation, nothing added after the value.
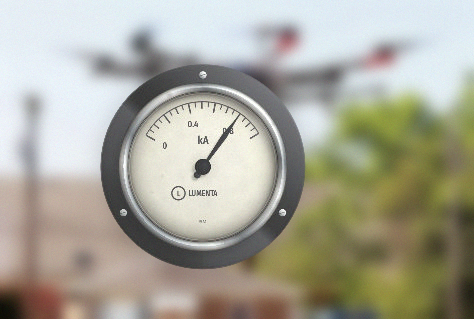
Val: 0.8 kA
